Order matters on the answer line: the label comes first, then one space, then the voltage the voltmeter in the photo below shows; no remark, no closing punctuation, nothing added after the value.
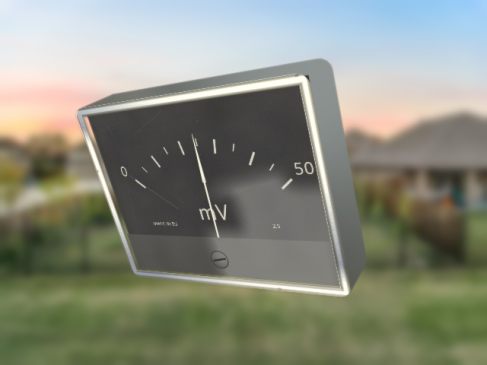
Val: 25 mV
